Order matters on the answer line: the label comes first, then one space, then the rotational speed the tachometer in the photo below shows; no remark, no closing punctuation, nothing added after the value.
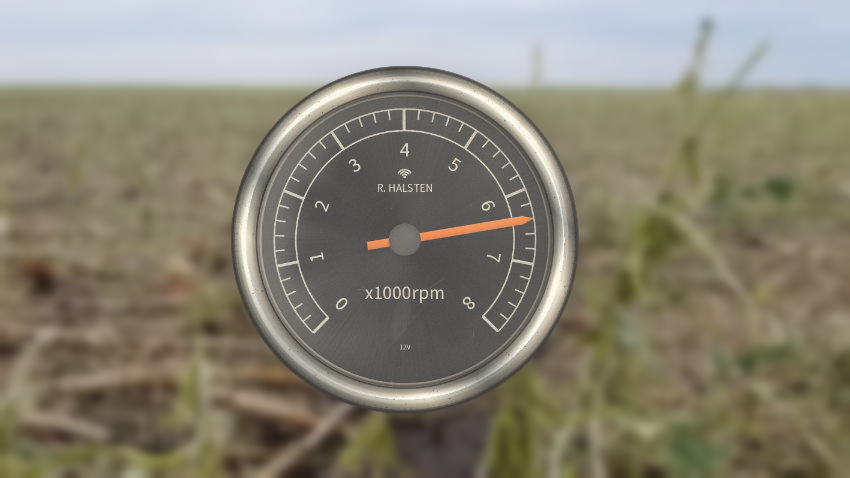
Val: 6400 rpm
